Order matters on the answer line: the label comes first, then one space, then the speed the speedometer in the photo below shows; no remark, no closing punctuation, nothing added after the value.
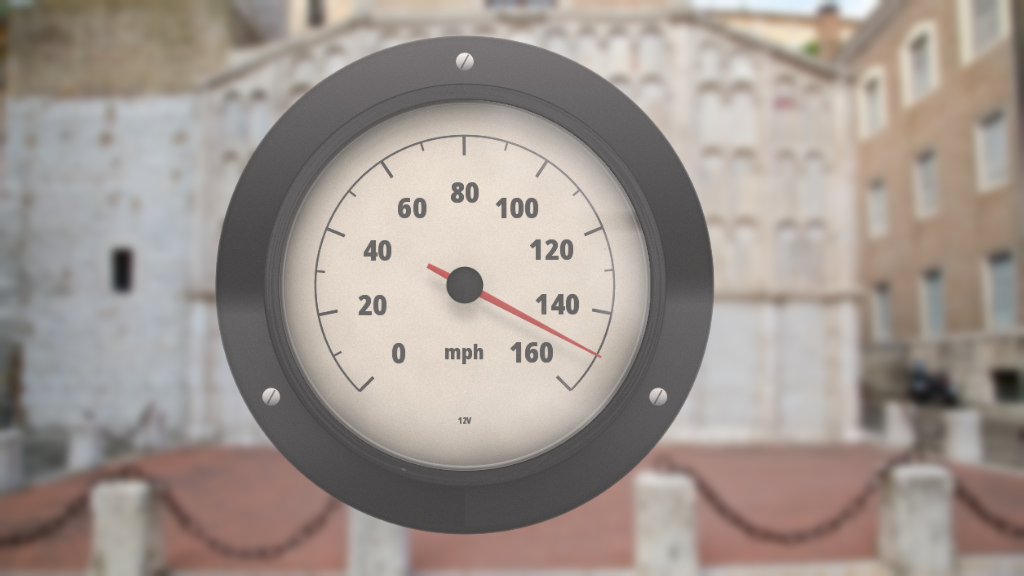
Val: 150 mph
